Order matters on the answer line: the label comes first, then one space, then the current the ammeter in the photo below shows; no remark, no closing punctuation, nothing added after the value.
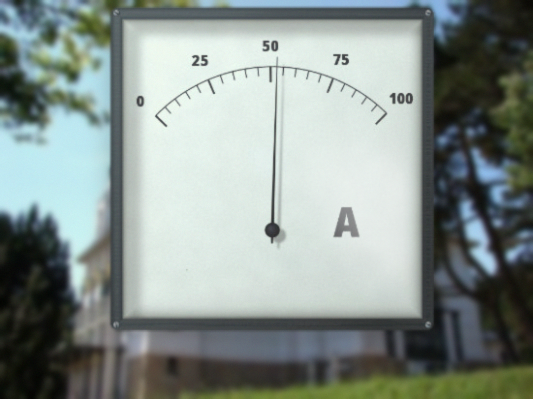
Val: 52.5 A
